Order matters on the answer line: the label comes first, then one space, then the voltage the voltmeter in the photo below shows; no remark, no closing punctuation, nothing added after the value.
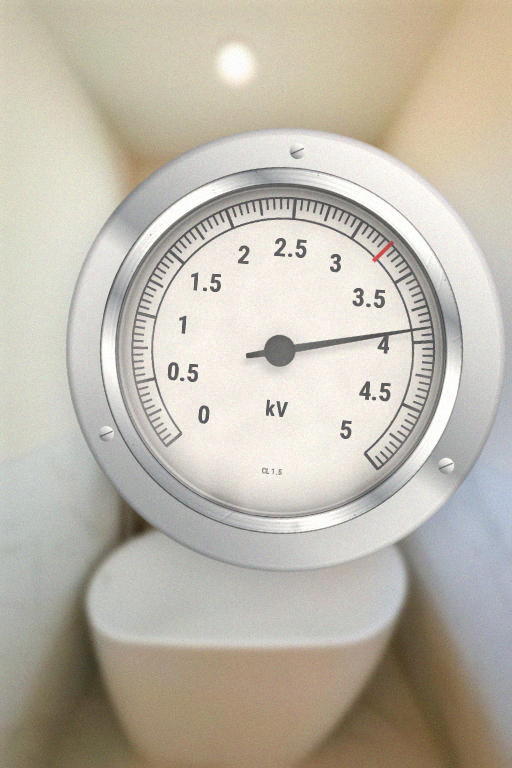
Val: 3.9 kV
